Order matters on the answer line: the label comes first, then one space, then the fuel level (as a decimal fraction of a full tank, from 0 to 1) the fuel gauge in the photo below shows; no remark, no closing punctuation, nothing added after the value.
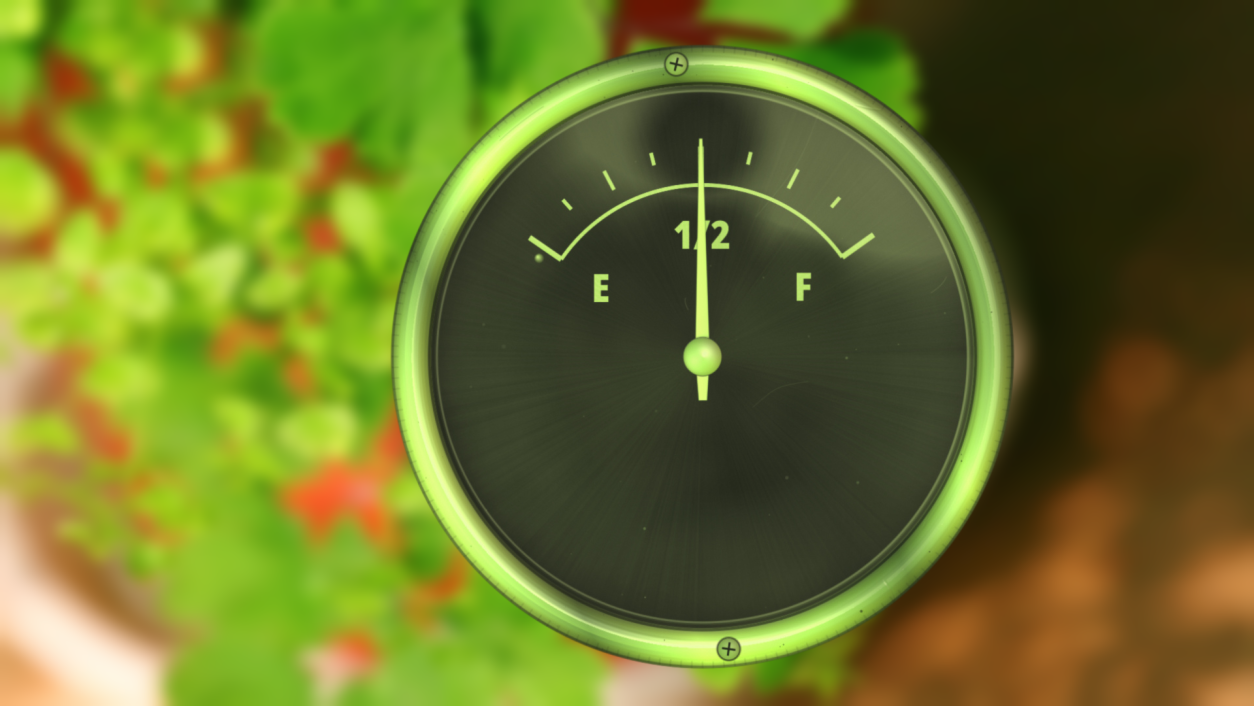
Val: 0.5
